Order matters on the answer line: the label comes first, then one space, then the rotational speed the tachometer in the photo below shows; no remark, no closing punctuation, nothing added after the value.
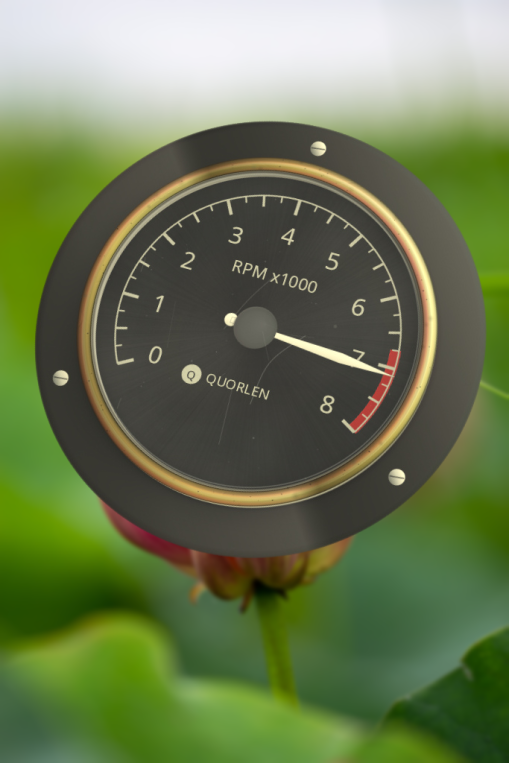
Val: 7125 rpm
